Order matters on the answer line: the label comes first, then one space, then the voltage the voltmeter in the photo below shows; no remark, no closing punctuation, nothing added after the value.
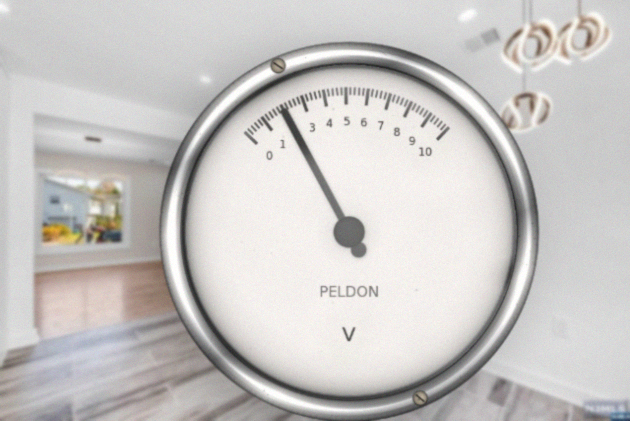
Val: 2 V
